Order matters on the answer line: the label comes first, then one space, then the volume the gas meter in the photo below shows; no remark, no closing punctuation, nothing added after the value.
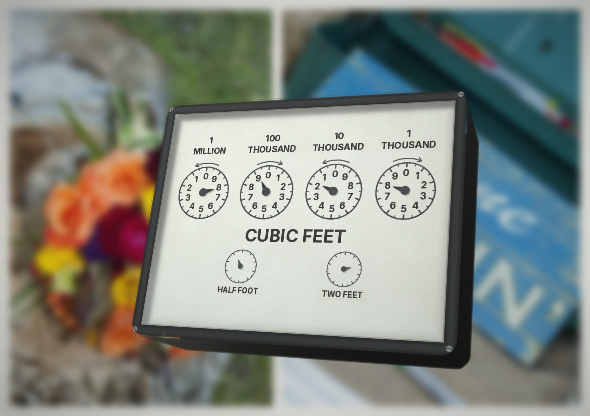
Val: 791800 ft³
